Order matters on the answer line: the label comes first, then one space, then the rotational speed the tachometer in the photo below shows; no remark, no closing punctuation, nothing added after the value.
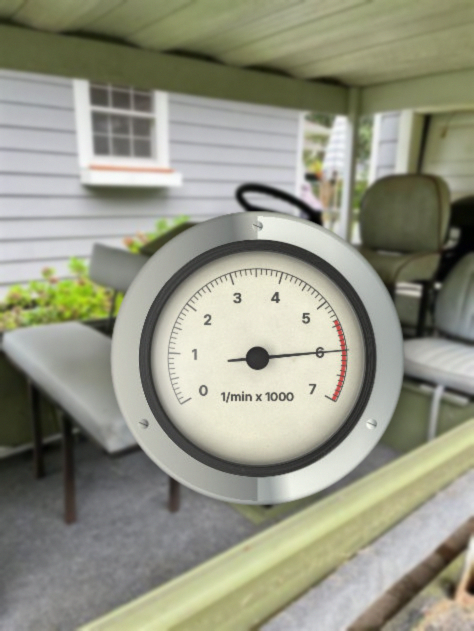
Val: 6000 rpm
